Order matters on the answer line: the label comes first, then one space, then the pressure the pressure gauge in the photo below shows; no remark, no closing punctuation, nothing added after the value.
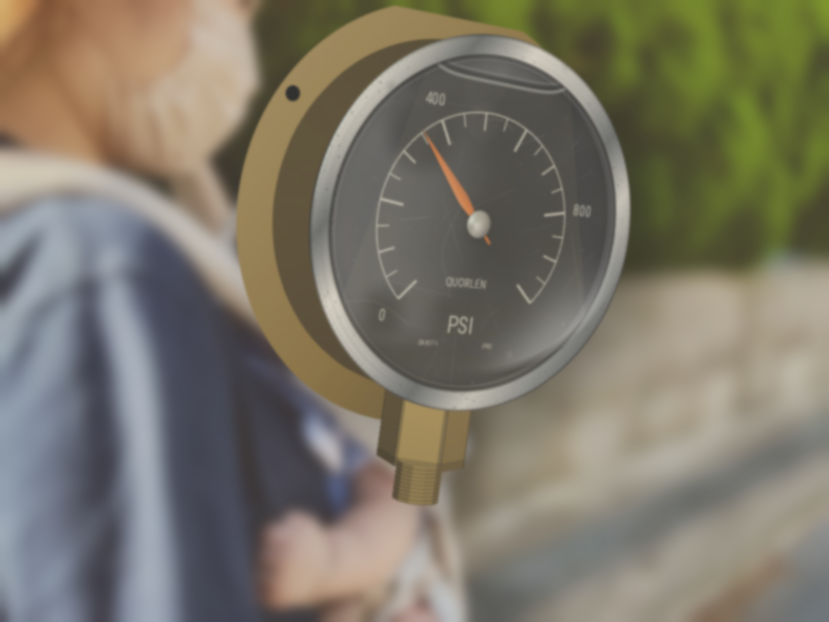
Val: 350 psi
